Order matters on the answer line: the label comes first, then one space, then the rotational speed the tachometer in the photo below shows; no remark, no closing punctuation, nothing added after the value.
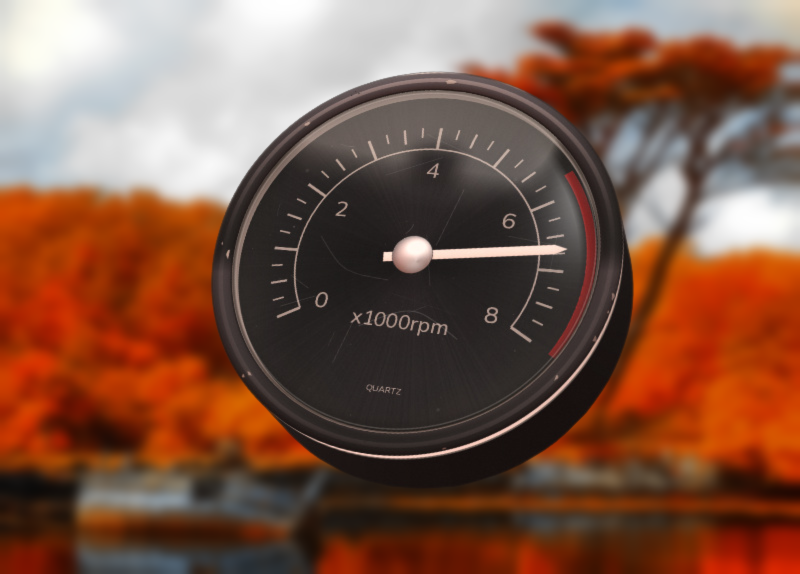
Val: 6750 rpm
